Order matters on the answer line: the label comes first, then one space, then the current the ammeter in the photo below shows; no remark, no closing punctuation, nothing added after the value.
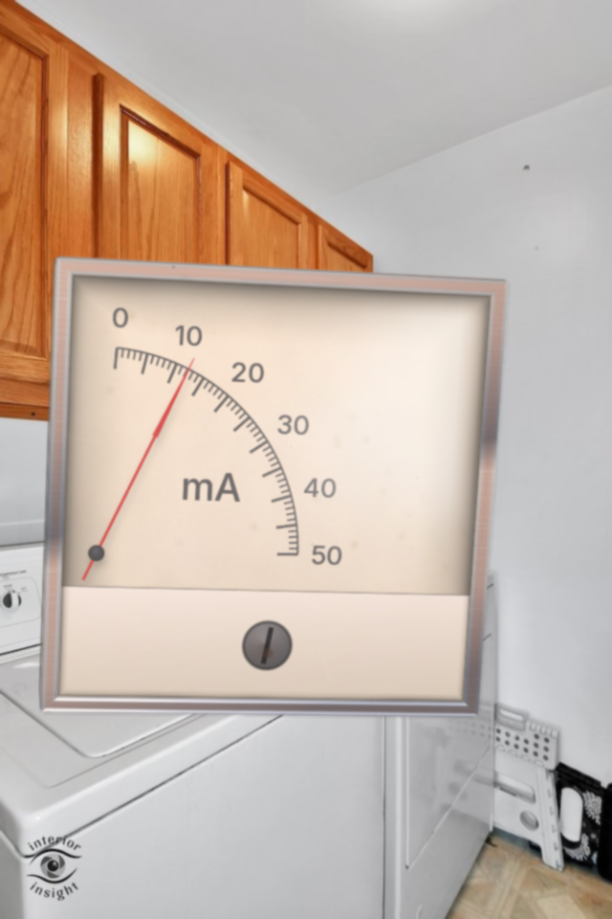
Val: 12 mA
